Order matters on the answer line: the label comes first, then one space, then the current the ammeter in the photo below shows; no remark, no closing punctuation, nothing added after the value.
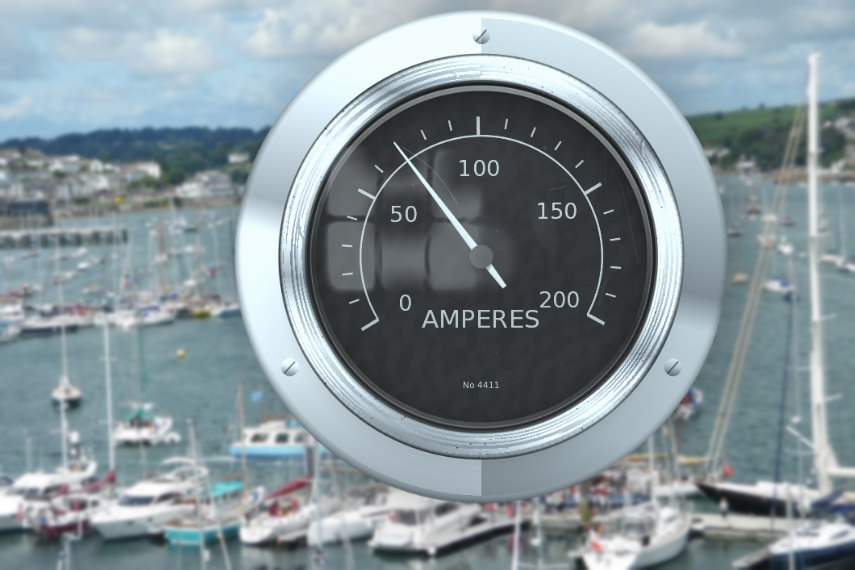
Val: 70 A
